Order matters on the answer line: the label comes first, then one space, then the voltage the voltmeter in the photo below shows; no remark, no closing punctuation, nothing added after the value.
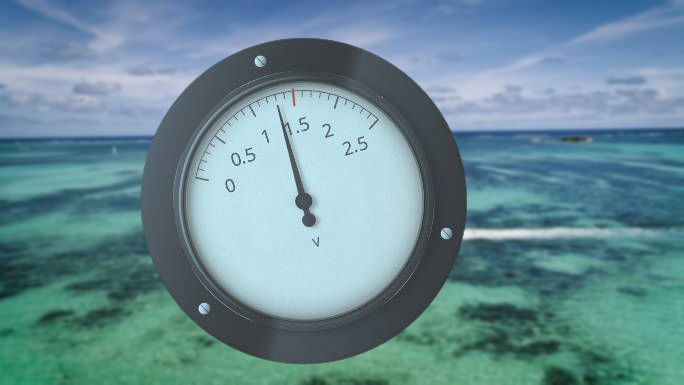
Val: 1.3 V
